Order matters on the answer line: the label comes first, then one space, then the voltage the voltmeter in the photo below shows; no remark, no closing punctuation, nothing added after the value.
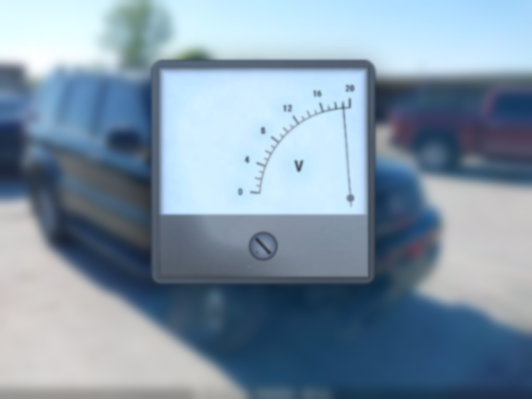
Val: 19 V
